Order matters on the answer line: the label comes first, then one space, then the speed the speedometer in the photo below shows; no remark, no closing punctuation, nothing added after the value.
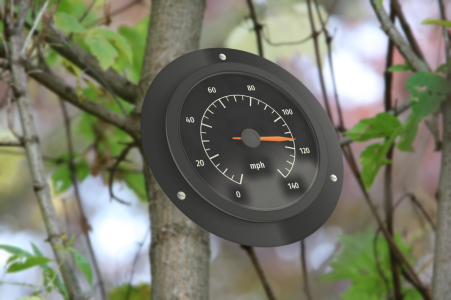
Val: 115 mph
